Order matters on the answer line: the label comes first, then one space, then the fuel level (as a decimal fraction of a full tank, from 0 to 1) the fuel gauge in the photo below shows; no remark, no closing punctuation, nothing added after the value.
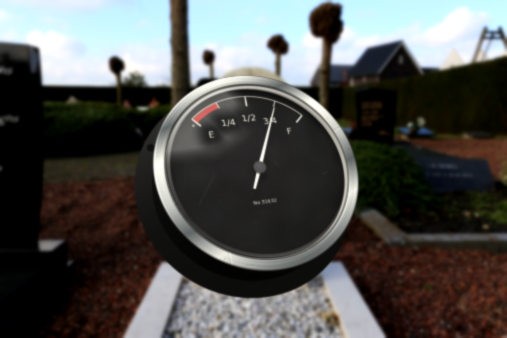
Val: 0.75
